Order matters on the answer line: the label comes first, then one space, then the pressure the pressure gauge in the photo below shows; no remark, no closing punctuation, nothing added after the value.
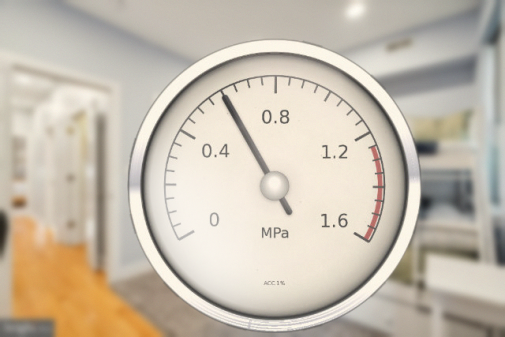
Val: 0.6 MPa
